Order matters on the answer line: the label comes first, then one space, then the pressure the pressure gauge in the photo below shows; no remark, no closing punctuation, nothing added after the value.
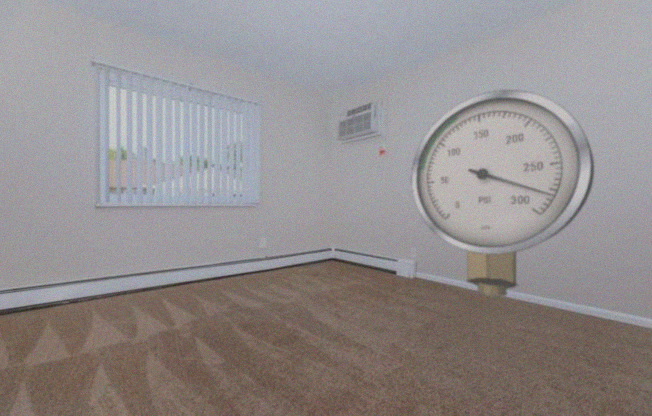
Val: 280 psi
